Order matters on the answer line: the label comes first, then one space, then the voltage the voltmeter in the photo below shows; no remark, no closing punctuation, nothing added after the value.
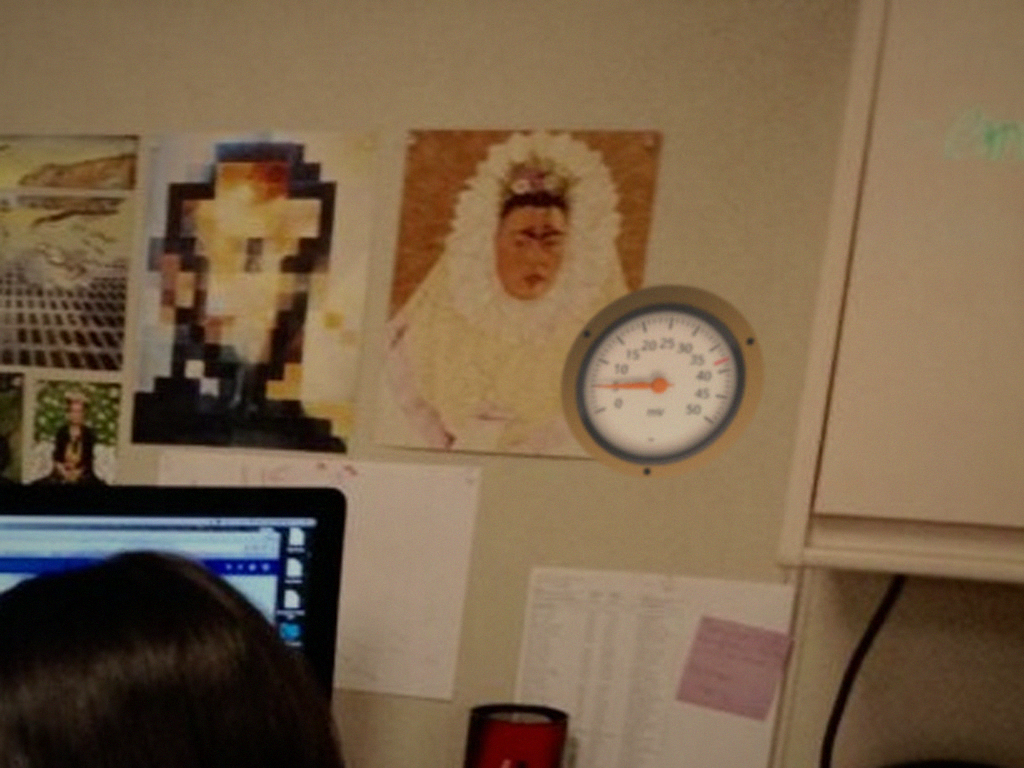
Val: 5 mV
